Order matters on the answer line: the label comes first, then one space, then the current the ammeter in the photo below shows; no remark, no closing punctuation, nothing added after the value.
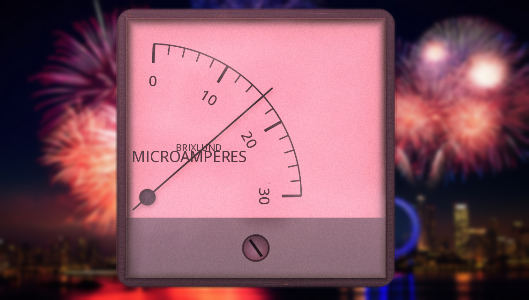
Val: 16 µA
